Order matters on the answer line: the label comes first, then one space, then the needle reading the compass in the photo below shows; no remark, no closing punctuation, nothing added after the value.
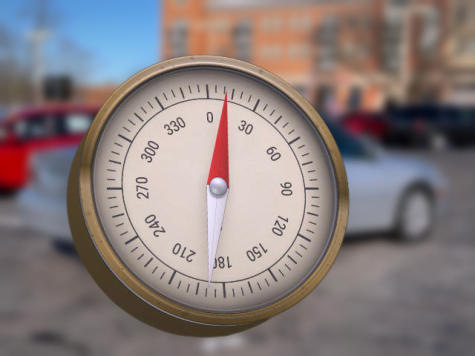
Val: 10 °
